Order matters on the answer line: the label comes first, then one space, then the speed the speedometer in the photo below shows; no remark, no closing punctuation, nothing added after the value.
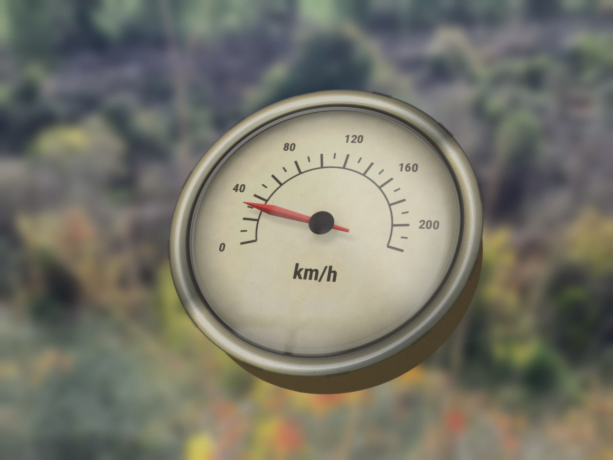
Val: 30 km/h
